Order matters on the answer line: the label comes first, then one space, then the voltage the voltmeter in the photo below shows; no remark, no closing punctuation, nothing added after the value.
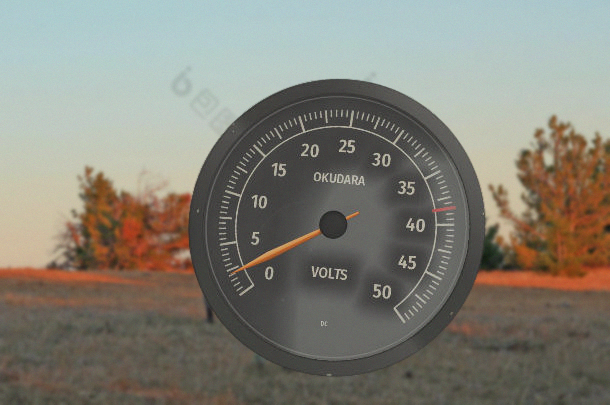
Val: 2 V
